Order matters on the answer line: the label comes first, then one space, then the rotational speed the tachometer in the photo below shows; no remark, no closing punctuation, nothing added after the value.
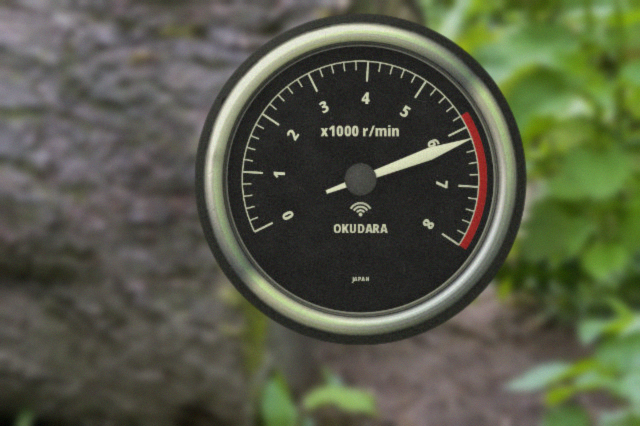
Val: 6200 rpm
